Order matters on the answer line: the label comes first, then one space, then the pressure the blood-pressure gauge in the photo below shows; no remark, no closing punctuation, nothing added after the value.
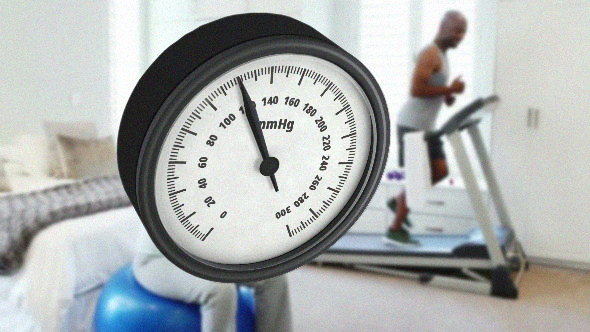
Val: 120 mmHg
